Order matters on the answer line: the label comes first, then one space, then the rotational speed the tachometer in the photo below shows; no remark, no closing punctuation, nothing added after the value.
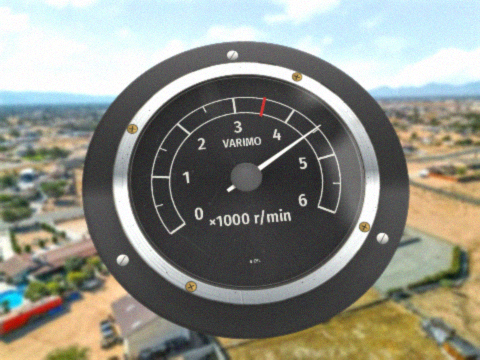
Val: 4500 rpm
